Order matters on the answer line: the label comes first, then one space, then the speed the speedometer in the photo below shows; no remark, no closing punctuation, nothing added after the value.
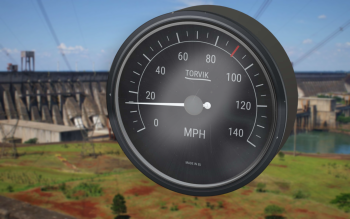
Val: 15 mph
